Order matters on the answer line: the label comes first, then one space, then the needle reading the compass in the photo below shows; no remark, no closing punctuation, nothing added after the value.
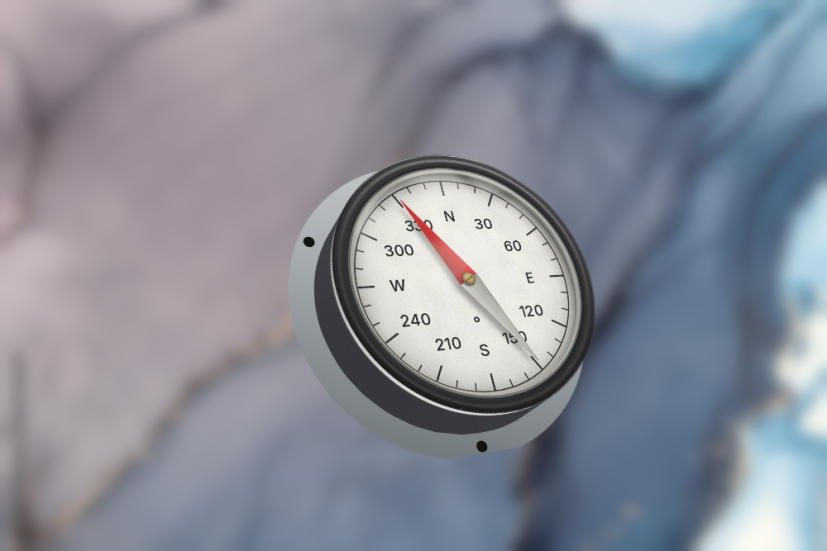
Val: 330 °
